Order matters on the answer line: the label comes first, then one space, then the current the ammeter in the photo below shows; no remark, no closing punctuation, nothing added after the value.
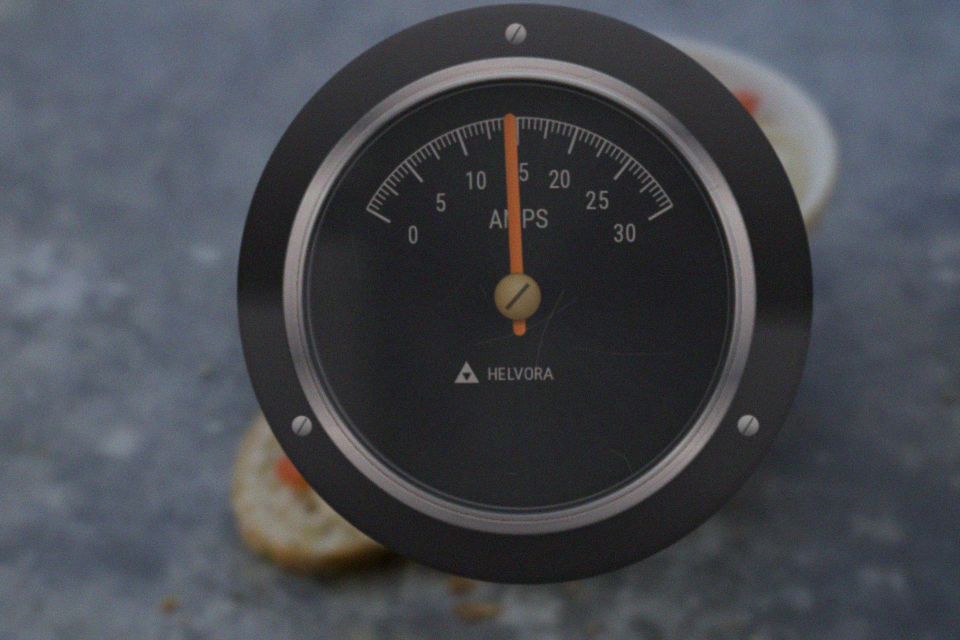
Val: 14.5 A
